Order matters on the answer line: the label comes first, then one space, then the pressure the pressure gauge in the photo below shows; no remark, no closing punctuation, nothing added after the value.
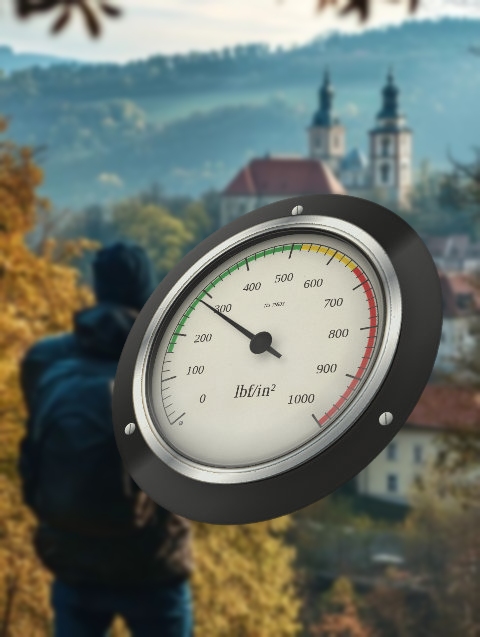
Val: 280 psi
